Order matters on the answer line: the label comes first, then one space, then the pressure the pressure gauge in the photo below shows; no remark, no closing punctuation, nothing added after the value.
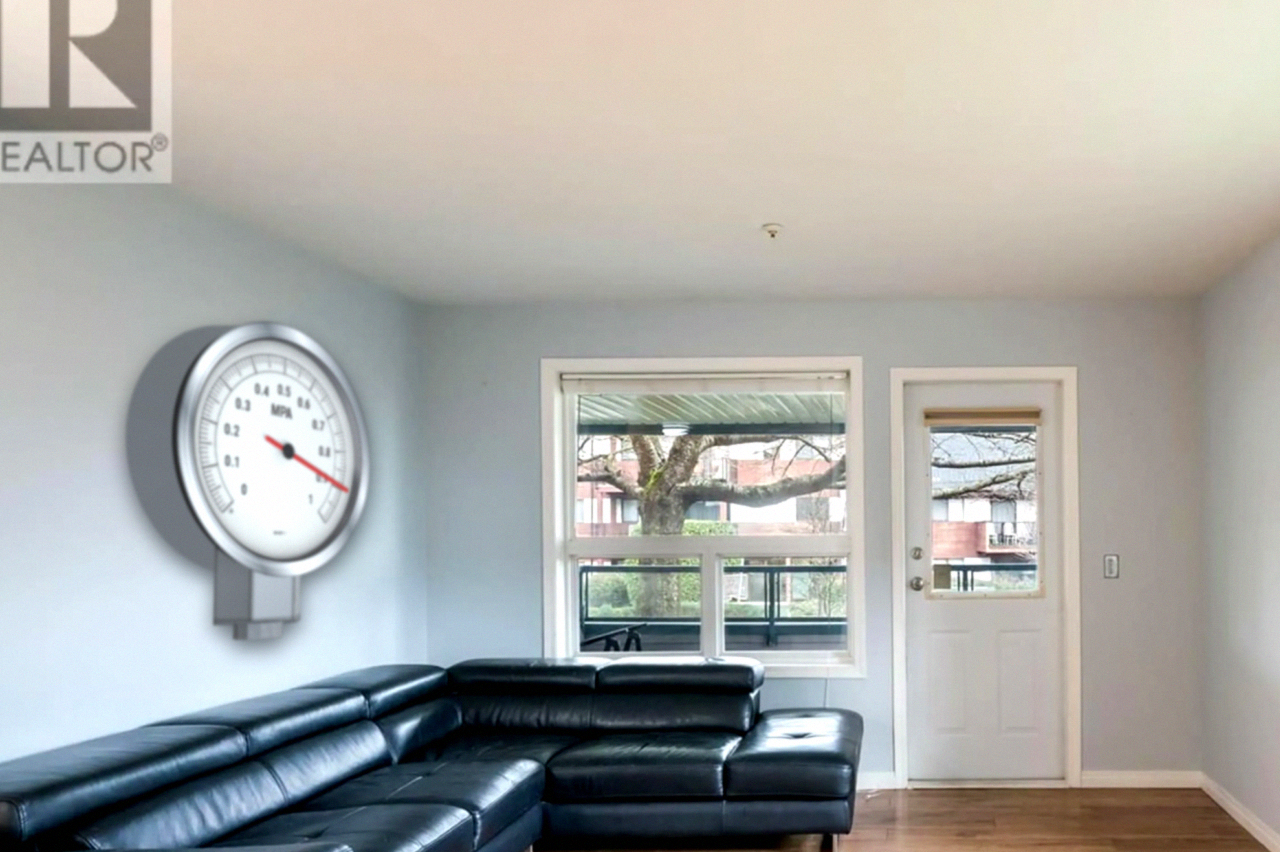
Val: 0.9 MPa
